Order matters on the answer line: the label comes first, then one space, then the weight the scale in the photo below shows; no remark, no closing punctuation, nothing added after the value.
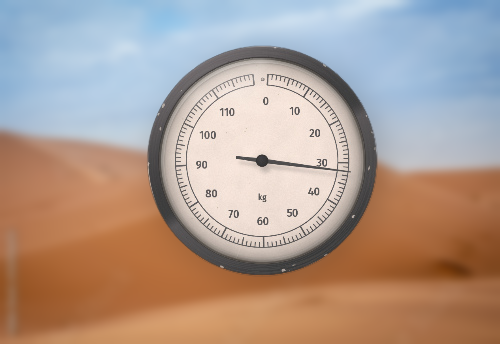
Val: 32 kg
